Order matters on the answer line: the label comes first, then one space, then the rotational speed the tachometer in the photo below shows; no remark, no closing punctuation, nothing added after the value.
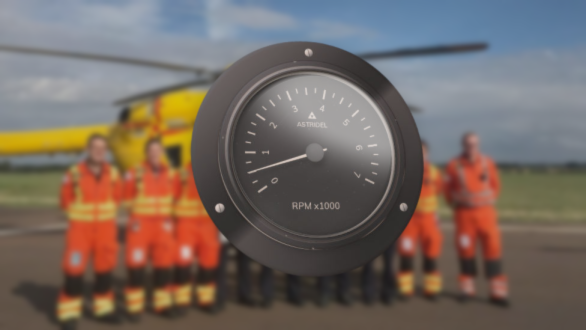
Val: 500 rpm
